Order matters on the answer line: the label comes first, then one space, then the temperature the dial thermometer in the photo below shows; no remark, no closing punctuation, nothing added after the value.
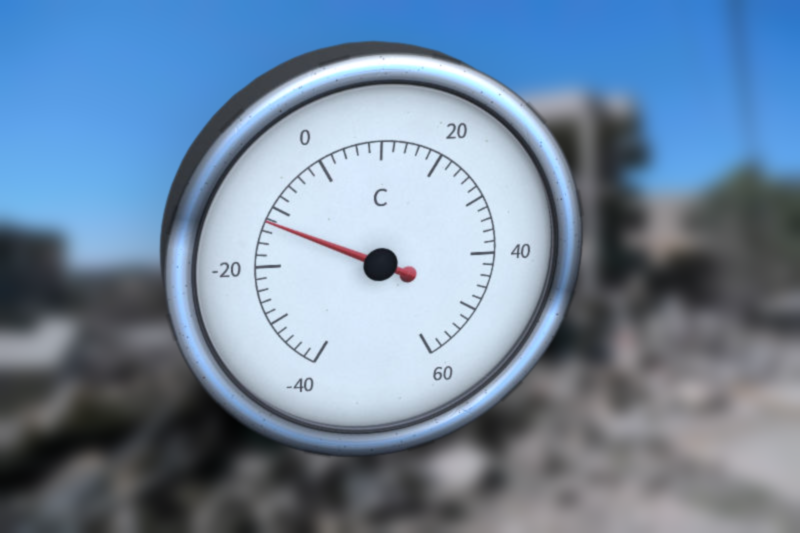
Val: -12 °C
